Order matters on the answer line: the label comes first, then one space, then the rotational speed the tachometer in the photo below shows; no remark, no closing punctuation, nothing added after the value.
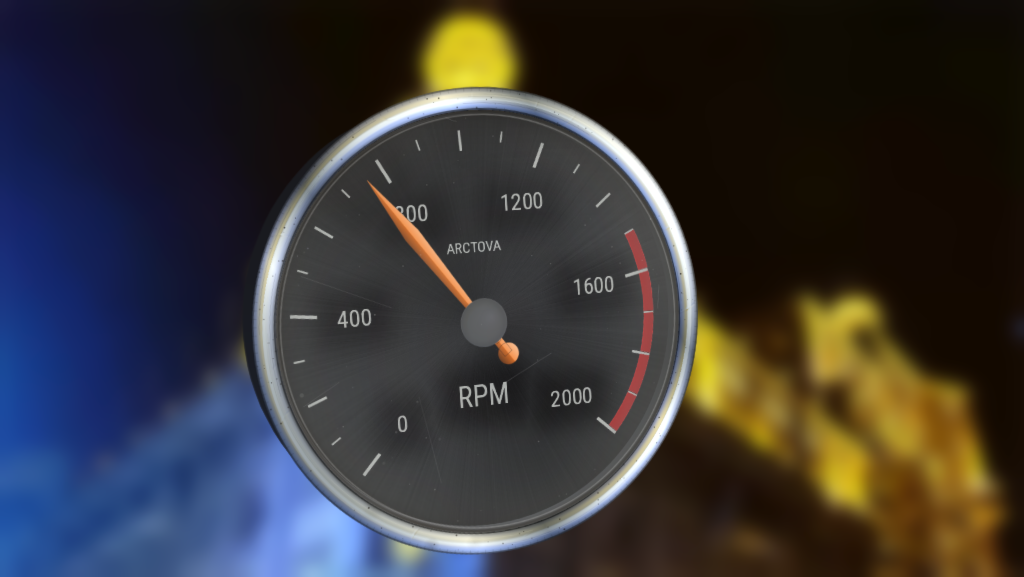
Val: 750 rpm
